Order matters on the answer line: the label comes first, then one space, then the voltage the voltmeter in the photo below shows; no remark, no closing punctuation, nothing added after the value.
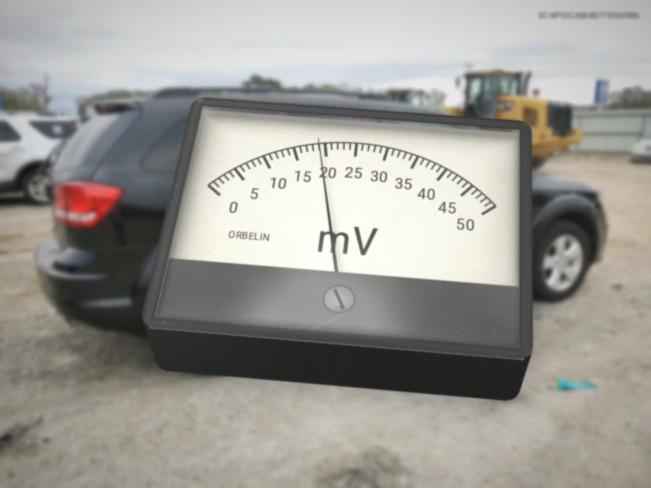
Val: 19 mV
